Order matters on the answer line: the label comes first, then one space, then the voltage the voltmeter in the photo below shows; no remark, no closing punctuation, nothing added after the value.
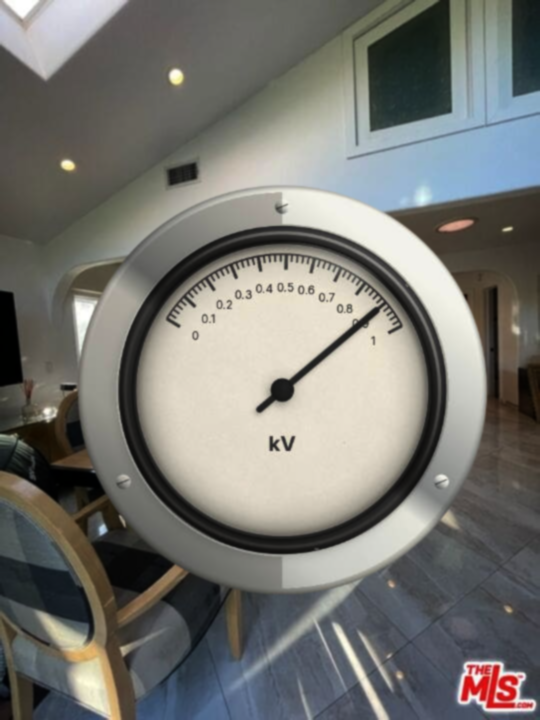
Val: 0.9 kV
